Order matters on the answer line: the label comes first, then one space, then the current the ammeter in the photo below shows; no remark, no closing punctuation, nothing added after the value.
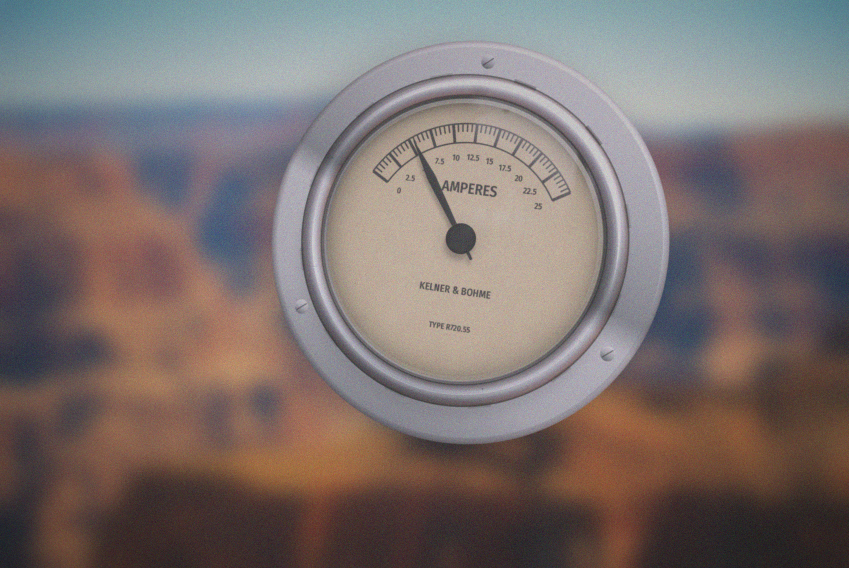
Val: 5.5 A
